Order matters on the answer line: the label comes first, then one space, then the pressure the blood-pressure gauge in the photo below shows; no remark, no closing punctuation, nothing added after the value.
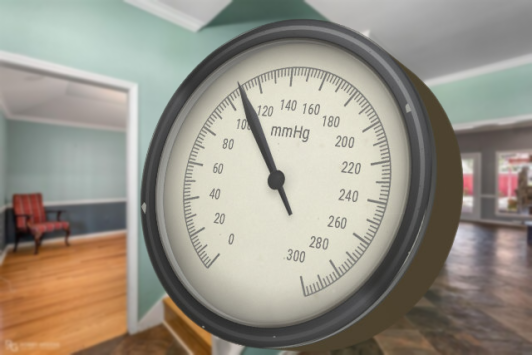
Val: 110 mmHg
